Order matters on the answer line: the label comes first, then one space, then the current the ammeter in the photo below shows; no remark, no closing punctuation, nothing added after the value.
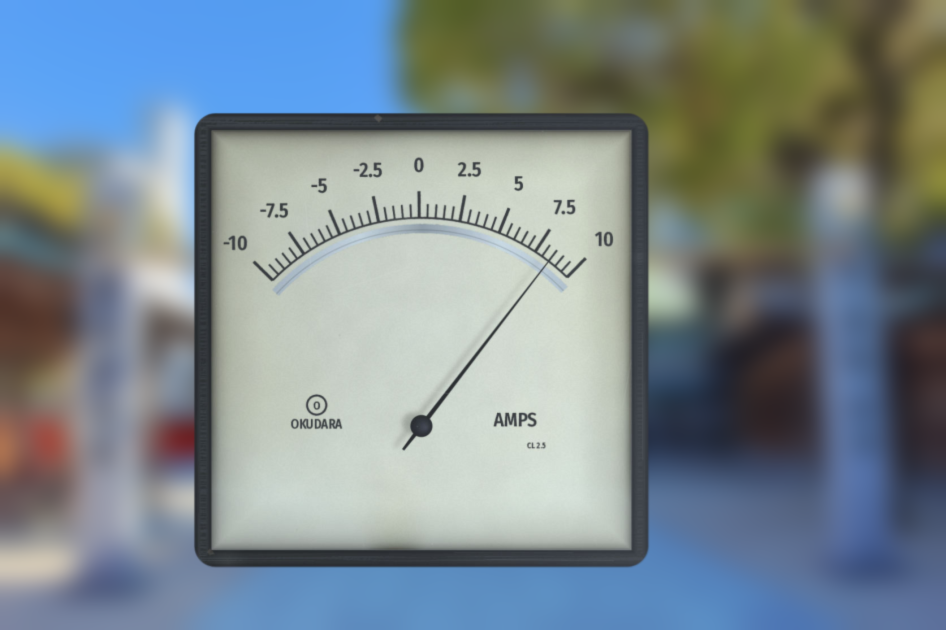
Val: 8.5 A
